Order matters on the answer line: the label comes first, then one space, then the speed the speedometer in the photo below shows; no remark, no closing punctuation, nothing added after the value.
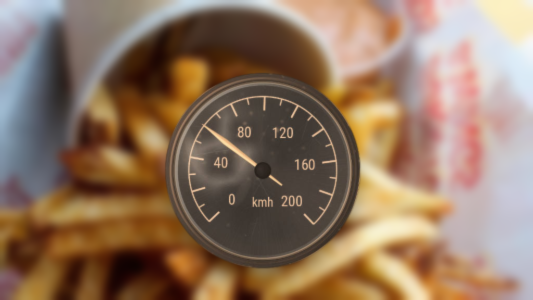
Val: 60 km/h
